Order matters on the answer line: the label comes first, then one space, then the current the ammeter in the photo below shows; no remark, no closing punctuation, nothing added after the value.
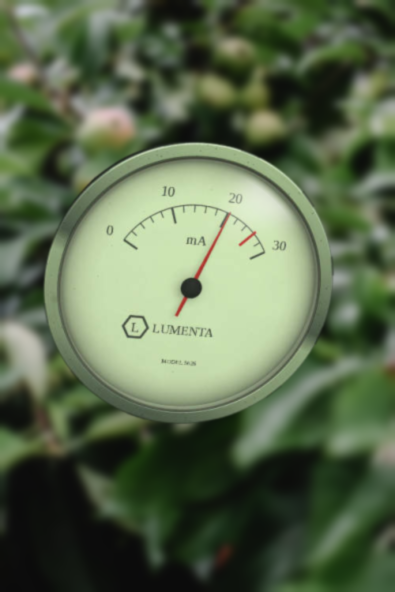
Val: 20 mA
